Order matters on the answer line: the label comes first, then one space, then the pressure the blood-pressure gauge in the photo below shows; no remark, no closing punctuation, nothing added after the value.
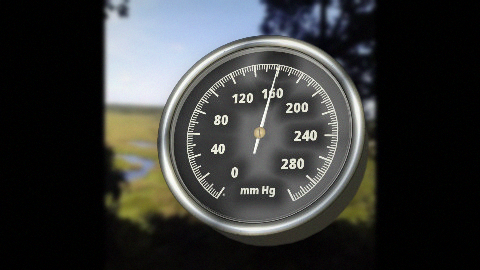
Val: 160 mmHg
